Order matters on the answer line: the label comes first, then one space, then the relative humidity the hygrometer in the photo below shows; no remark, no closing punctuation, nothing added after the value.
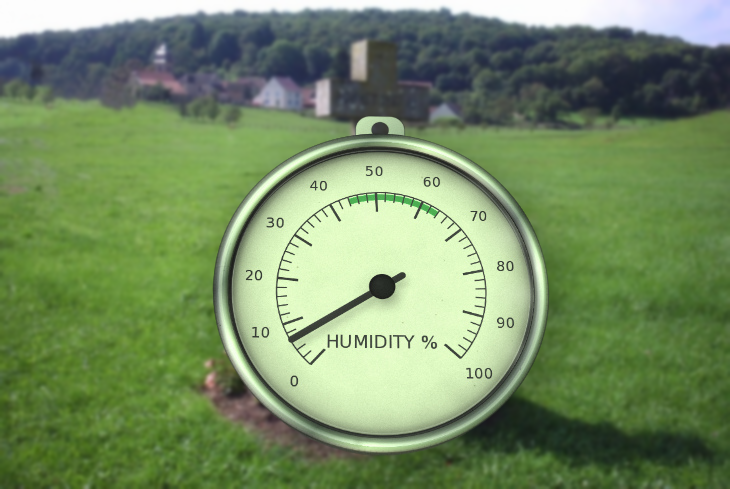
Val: 6 %
